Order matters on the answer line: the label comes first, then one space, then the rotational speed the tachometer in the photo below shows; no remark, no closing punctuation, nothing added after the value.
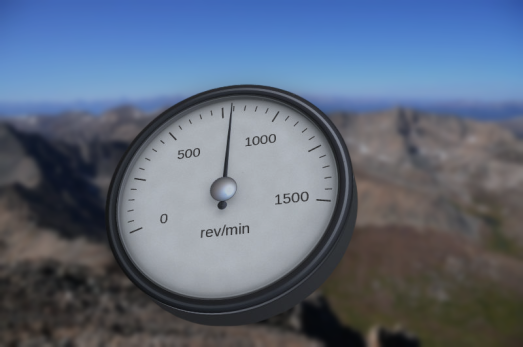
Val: 800 rpm
